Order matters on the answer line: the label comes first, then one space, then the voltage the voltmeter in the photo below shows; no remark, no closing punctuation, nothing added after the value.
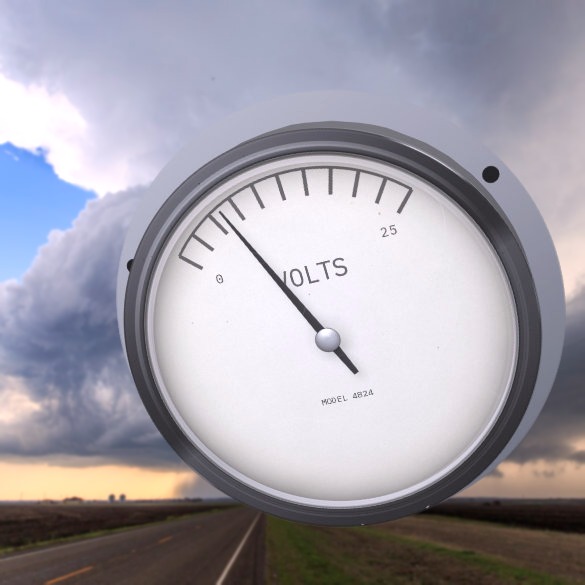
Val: 6.25 V
